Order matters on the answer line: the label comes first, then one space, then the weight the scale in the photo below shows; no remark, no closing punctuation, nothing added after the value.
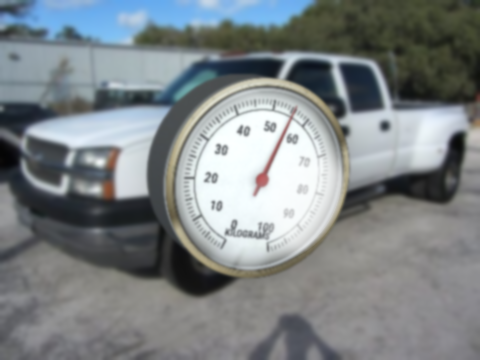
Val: 55 kg
